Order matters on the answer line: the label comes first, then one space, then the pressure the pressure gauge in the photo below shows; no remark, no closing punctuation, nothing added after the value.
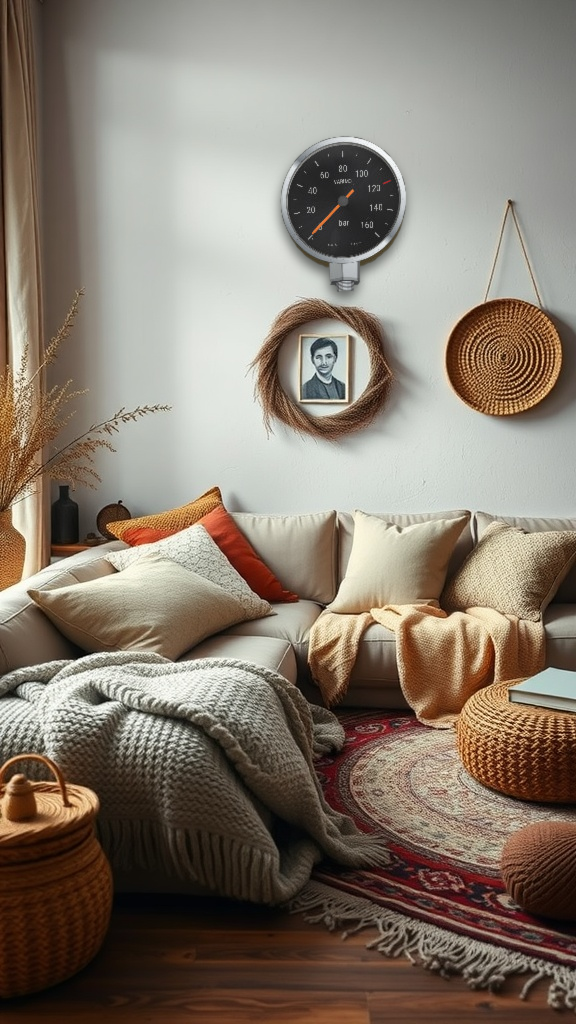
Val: 0 bar
